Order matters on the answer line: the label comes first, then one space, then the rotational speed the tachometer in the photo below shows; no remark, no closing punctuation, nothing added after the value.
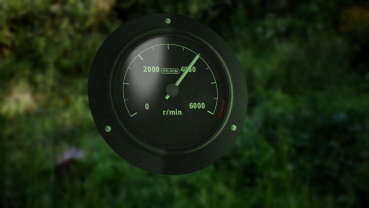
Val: 4000 rpm
